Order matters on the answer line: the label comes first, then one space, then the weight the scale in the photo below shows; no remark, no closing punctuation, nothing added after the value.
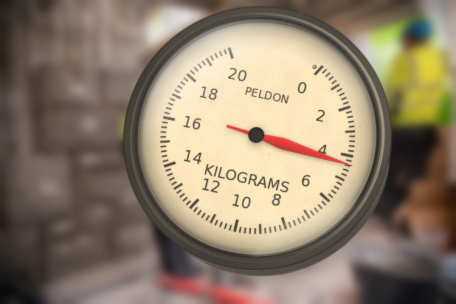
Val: 4.4 kg
